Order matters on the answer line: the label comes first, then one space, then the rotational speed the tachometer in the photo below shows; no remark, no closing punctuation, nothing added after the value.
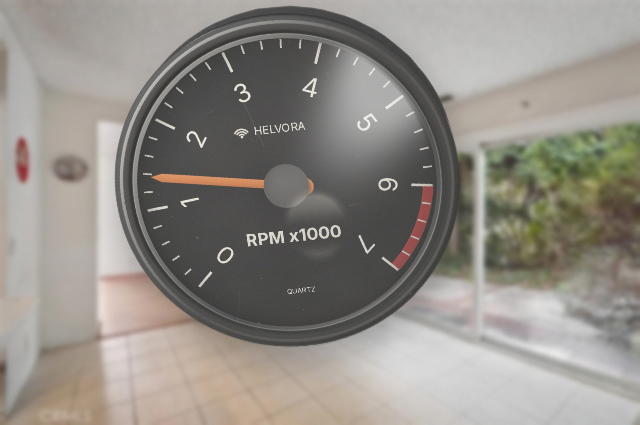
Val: 1400 rpm
